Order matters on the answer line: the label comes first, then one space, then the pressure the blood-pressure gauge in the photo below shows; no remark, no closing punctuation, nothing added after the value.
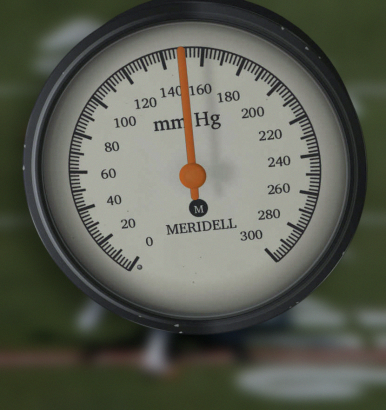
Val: 150 mmHg
